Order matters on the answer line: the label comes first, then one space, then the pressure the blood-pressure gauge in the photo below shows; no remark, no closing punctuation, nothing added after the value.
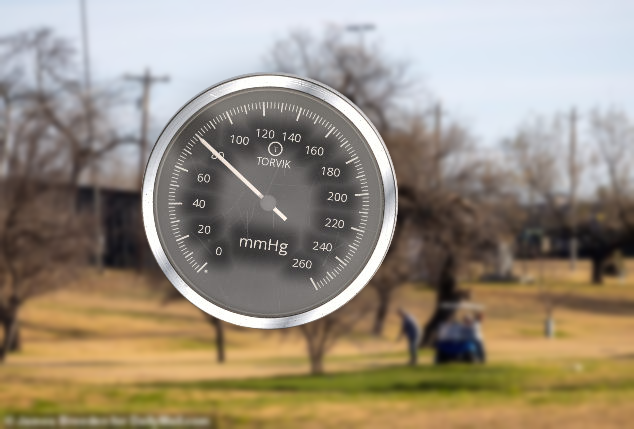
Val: 80 mmHg
